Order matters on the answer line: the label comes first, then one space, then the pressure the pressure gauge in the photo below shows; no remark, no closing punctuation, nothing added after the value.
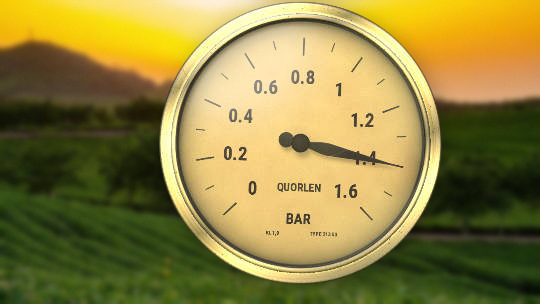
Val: 1.4 bar
